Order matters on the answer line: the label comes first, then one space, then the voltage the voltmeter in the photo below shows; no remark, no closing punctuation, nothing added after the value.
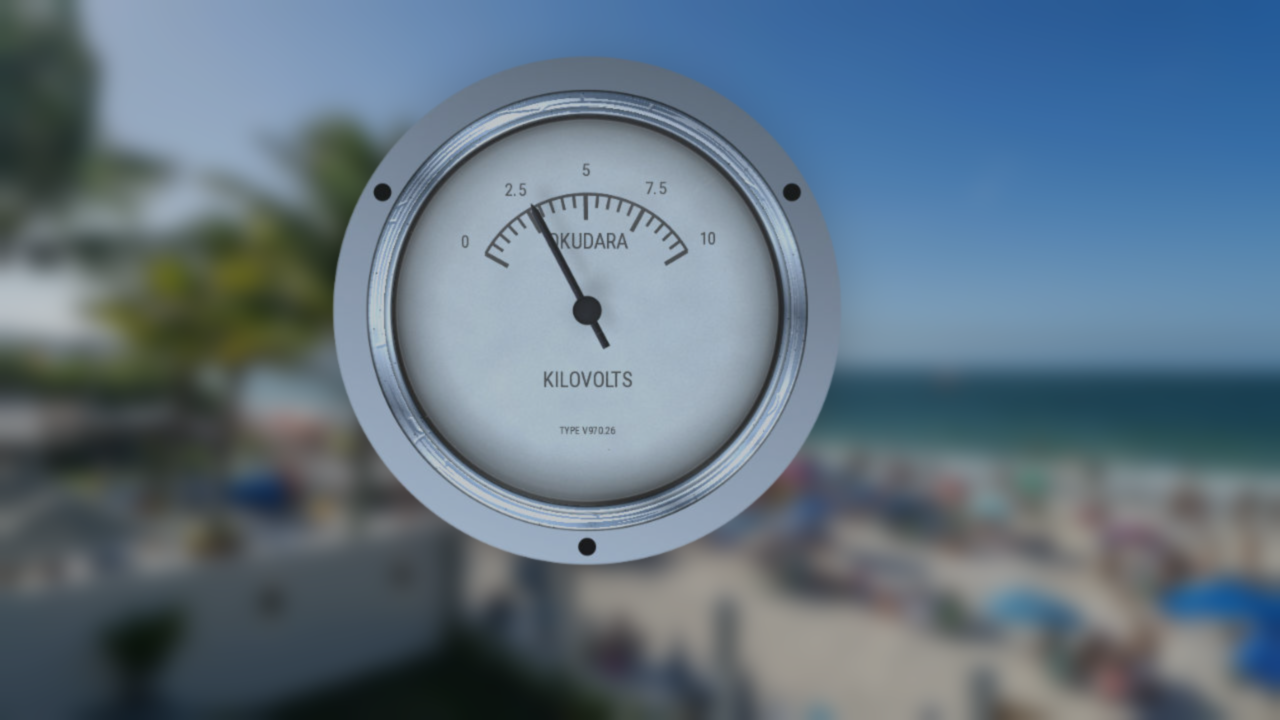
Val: 2.75 kV
